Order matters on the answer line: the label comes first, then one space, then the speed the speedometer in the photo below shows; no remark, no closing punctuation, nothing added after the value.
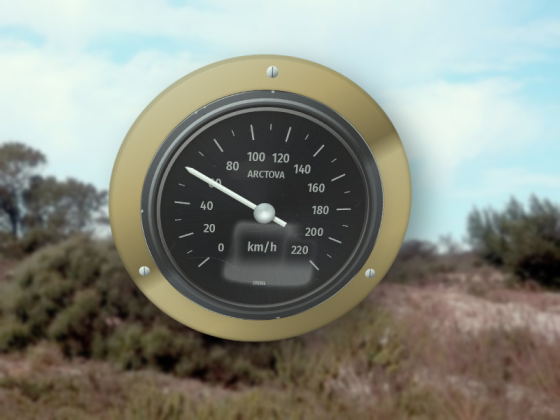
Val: 60 km/h
